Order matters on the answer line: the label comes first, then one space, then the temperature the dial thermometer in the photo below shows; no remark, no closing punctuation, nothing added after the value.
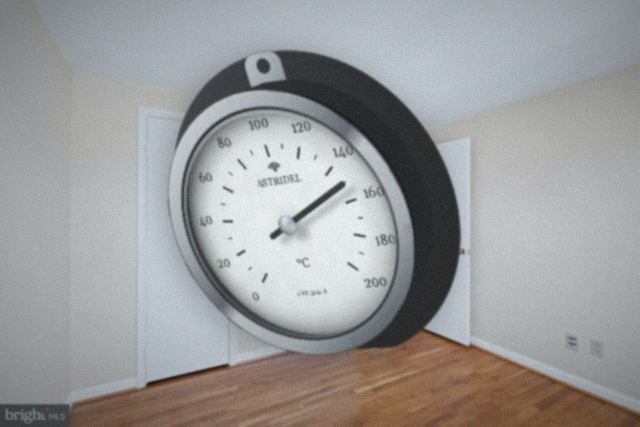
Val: 150 °C
